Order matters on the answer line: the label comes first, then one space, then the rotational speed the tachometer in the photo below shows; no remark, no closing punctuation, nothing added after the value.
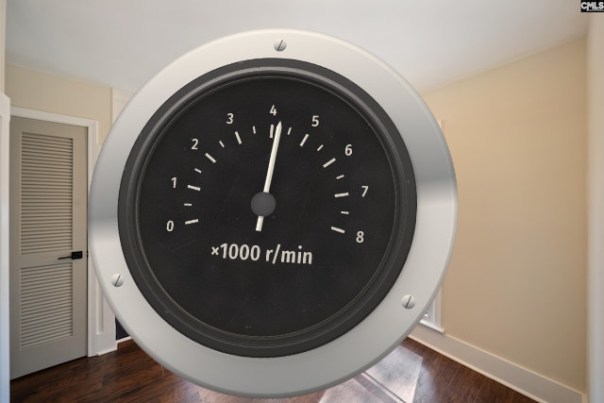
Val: 4250 rpm
